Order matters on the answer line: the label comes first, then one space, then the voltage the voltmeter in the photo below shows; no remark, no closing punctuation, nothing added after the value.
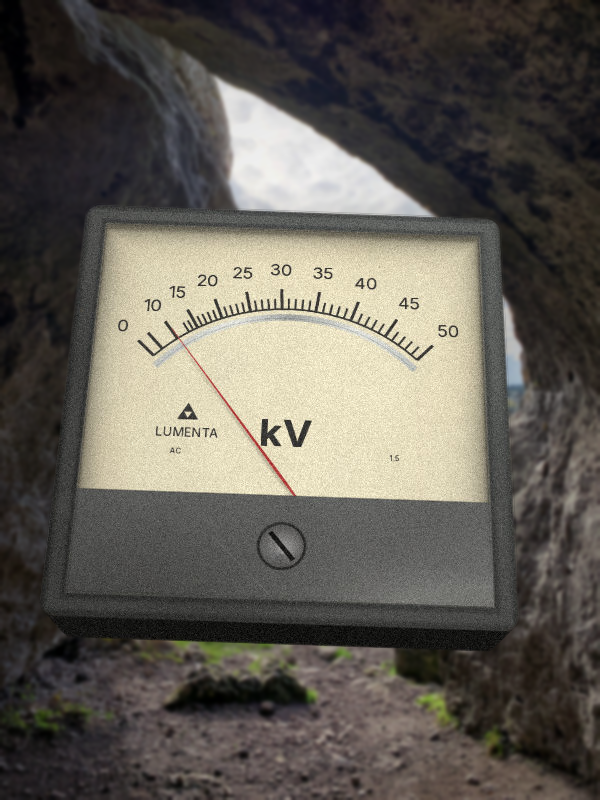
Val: 10 kV
